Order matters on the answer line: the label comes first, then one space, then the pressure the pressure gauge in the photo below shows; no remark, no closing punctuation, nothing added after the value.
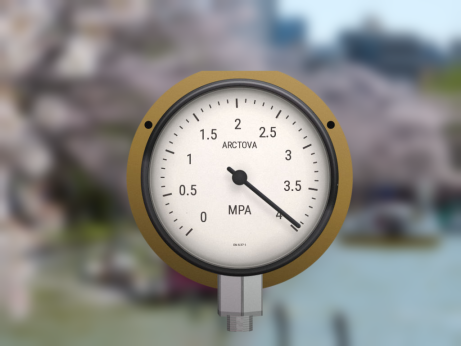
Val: 3.95 MPa
